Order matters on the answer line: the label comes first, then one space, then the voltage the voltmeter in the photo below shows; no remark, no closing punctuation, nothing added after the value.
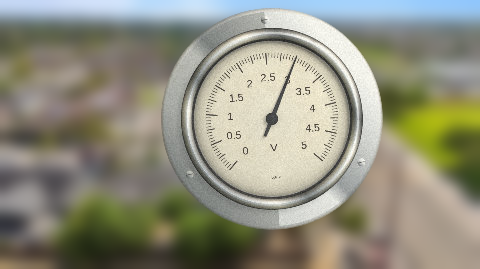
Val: 3 V
